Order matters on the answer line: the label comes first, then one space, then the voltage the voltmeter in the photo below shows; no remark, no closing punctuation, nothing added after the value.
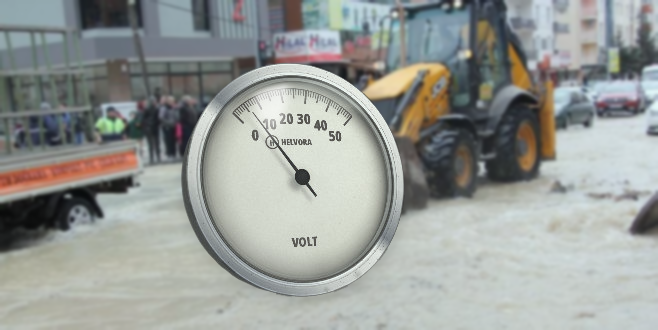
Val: 5 V
